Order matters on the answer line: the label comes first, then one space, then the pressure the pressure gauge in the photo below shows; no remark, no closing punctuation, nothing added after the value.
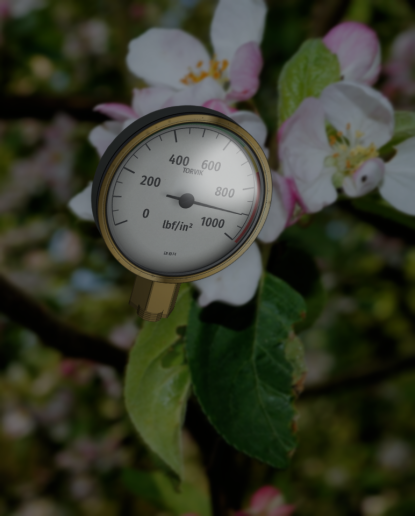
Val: 900 psi
